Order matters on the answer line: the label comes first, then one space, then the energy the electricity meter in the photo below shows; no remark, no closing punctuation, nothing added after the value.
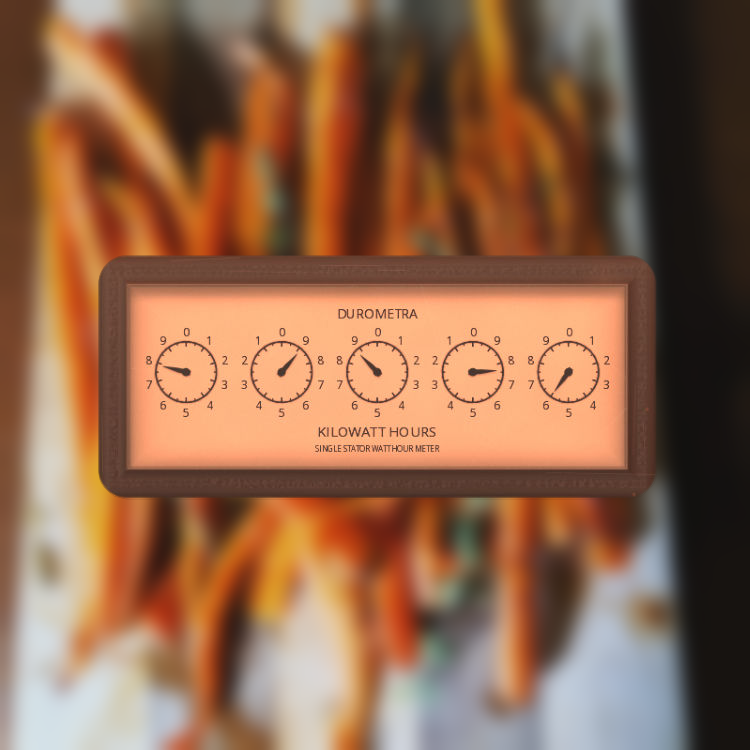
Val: 78876 kWh
